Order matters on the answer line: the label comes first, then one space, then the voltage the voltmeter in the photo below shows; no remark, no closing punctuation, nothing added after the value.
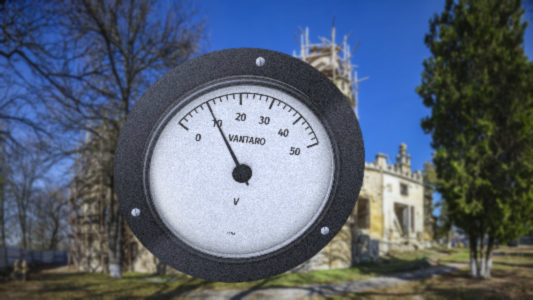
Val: 10 V
